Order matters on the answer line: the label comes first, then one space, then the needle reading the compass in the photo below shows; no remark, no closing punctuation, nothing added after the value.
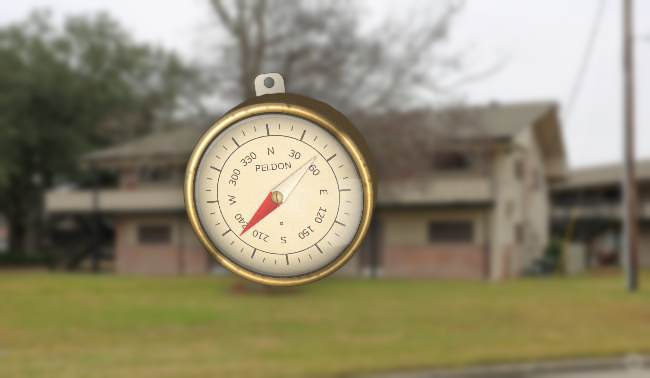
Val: 230 °
